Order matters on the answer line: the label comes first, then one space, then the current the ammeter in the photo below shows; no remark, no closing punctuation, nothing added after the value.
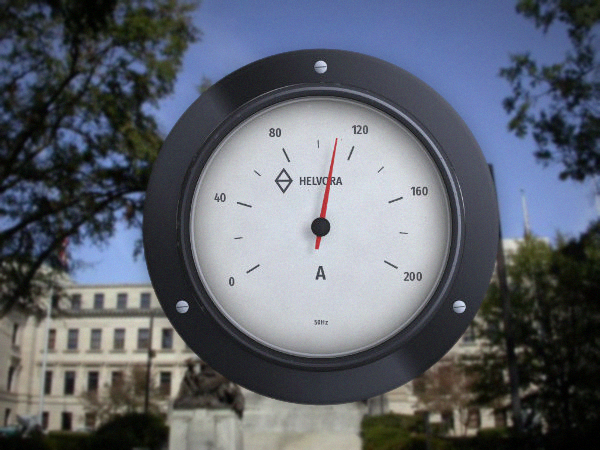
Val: 110 A
